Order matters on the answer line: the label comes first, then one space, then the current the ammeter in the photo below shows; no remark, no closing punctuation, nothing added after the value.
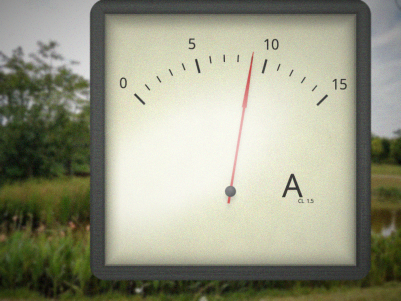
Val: 9 A
